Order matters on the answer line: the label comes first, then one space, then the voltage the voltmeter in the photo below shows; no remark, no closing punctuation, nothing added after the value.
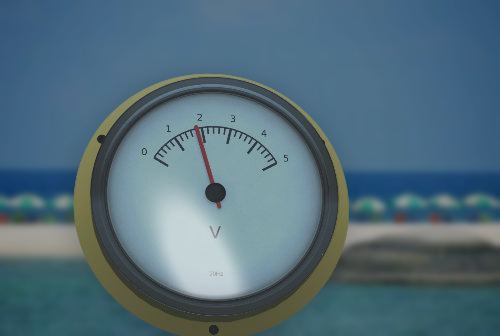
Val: 1.8 V
